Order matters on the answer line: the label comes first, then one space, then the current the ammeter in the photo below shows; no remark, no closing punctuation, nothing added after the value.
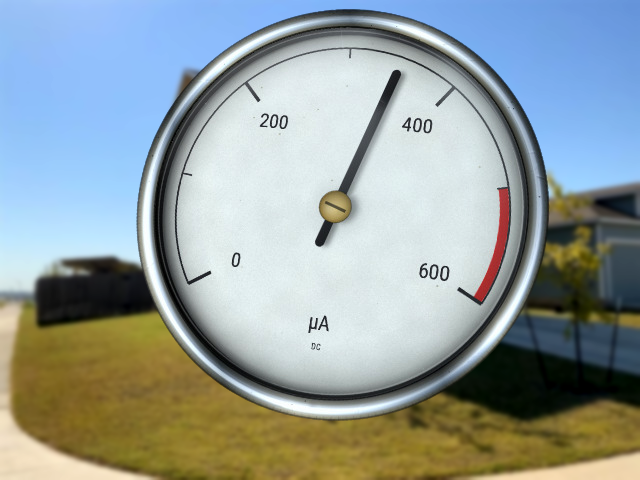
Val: 350 µA
